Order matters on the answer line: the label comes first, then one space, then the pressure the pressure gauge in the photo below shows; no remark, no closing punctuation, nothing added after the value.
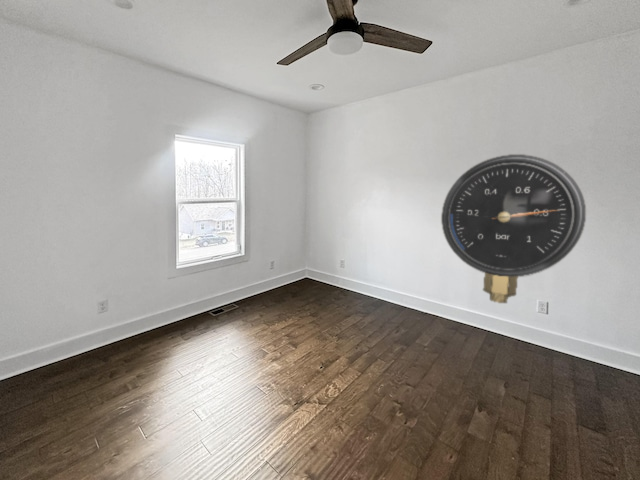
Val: 0.8 bar
